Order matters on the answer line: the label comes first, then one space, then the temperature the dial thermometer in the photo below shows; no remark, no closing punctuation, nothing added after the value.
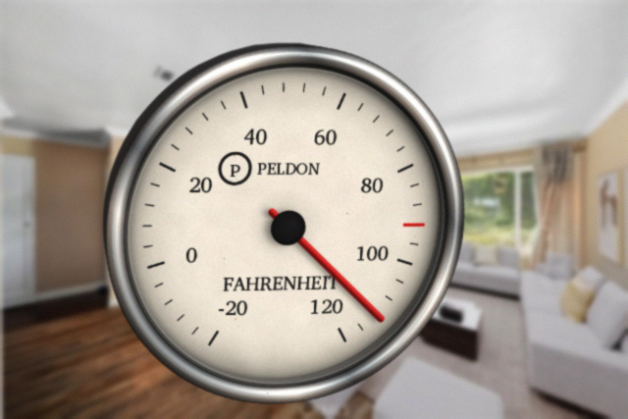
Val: 112 °F
